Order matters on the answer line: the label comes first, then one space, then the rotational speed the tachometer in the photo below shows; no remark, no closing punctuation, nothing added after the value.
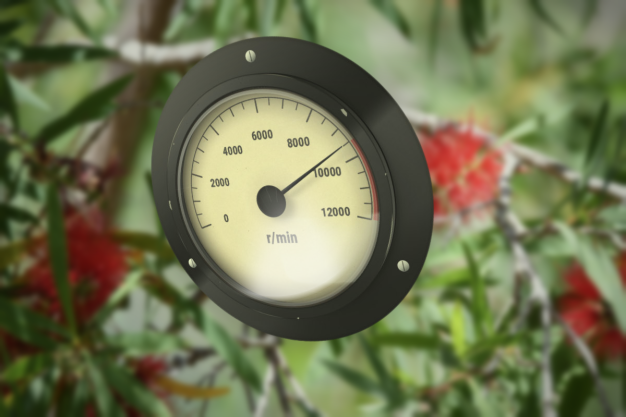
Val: 9500 rpm
